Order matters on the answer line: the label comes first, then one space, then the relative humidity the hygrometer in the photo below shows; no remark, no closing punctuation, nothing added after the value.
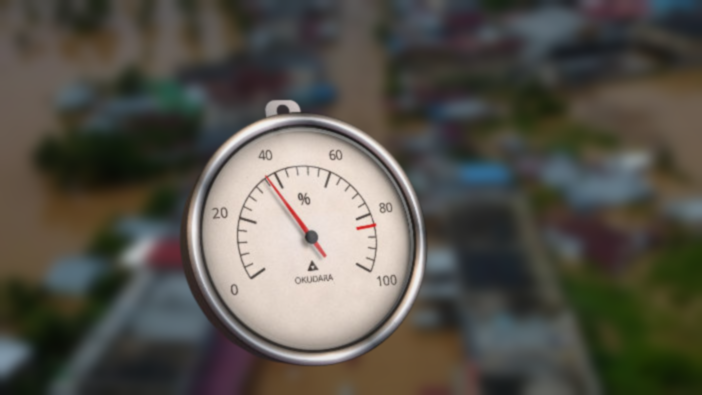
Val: 36 %
